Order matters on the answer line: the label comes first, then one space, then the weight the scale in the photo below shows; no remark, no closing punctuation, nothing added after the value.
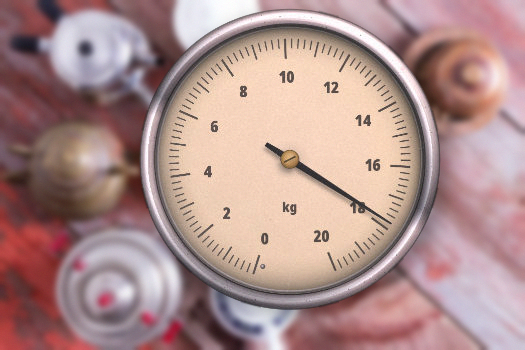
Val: 17.8 kg
